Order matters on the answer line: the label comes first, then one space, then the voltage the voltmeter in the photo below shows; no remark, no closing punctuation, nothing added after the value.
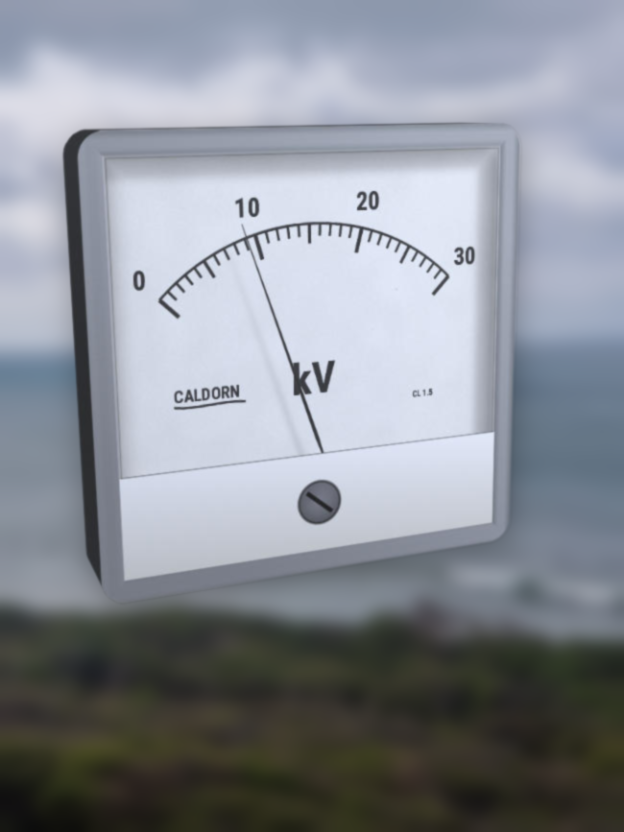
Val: 9 kV
